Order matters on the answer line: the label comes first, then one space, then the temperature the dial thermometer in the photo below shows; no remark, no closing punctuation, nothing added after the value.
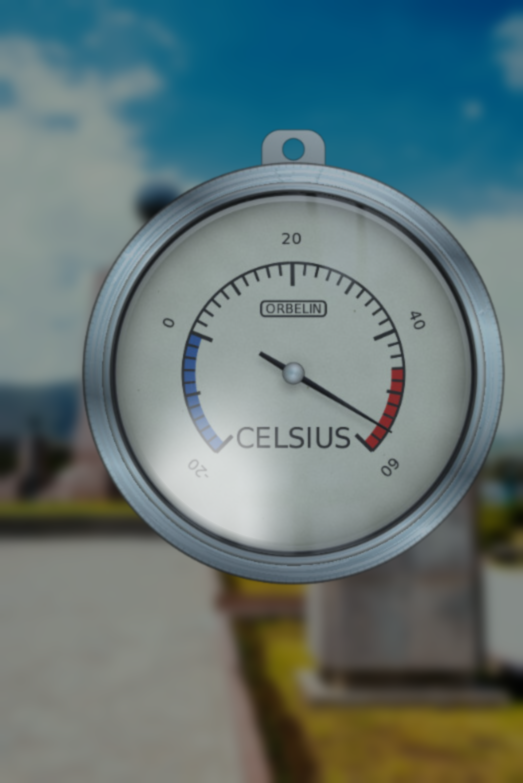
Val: 56 °C
